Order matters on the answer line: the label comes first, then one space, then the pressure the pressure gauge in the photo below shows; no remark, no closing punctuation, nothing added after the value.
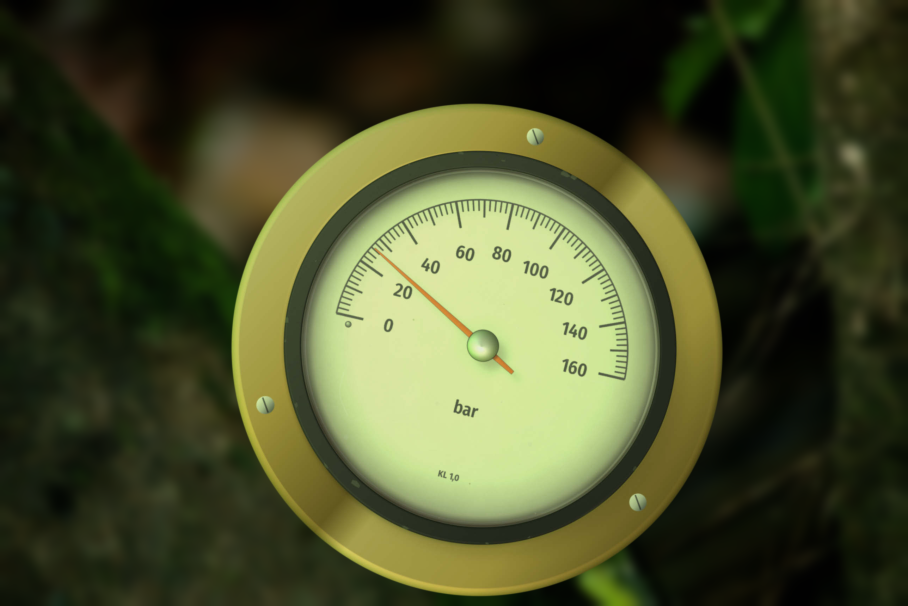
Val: 26 bar
